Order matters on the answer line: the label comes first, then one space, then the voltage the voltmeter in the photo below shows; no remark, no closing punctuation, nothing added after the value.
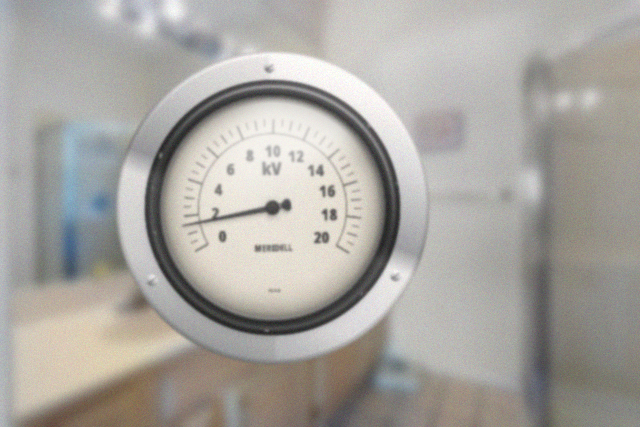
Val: 1.5 kV
